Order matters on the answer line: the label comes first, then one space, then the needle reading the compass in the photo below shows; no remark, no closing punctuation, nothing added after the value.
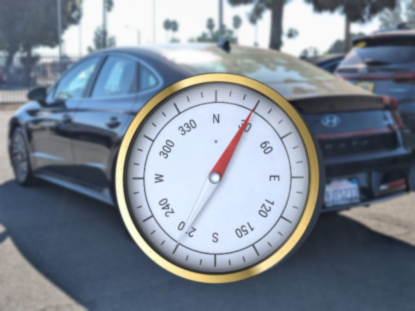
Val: 30 °
